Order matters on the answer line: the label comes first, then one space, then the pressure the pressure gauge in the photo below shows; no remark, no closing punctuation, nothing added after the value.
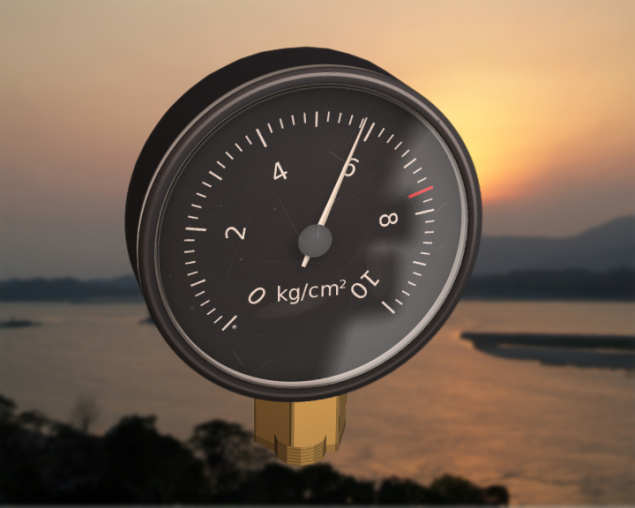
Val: 5.8 kg/cm²
